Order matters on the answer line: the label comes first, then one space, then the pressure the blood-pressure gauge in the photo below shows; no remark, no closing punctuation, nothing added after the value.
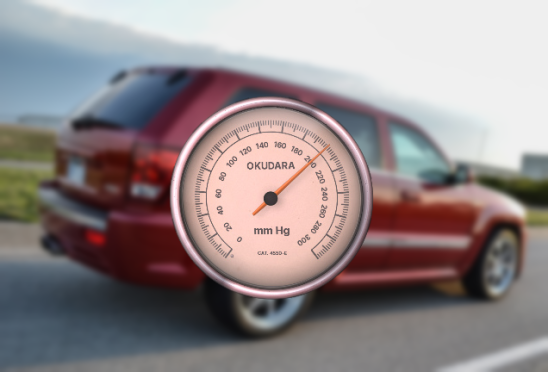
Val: 200 mmHg
